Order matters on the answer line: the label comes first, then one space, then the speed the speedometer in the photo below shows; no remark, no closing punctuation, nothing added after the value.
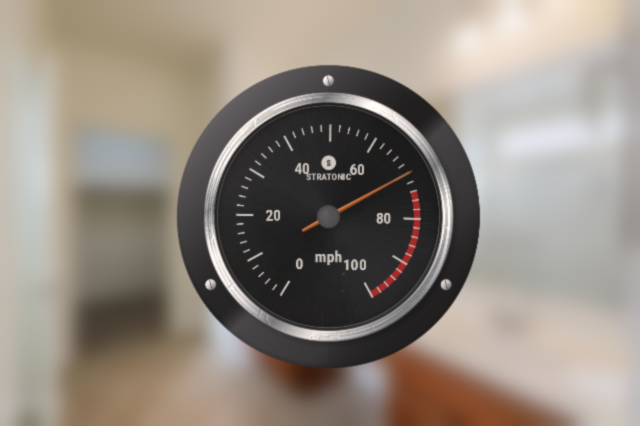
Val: 70 mph
